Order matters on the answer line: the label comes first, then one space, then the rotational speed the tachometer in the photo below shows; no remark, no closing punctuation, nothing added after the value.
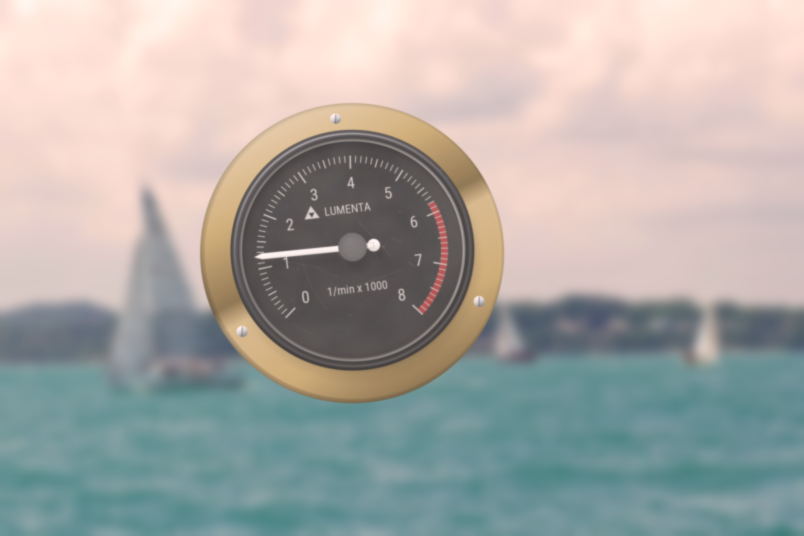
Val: 1200 rpm
